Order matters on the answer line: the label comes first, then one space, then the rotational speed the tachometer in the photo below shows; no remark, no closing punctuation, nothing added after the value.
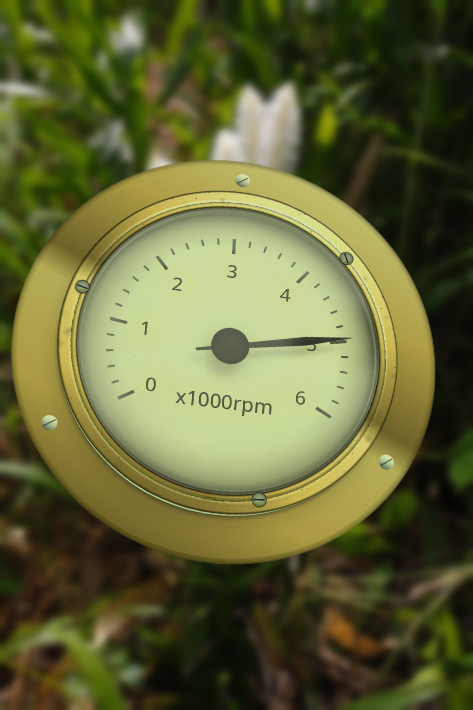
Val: 5000 rpm
